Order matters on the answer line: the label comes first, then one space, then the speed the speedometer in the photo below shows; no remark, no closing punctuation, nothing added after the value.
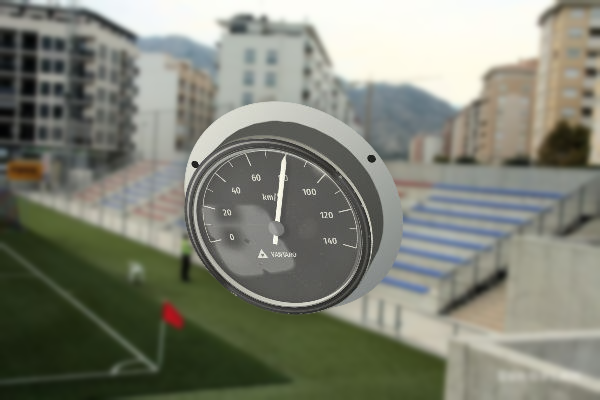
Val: 80 km/h
